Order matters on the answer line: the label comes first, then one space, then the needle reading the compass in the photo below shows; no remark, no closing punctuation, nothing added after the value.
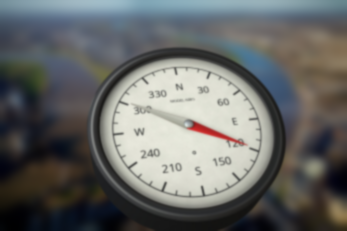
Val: 120 °
